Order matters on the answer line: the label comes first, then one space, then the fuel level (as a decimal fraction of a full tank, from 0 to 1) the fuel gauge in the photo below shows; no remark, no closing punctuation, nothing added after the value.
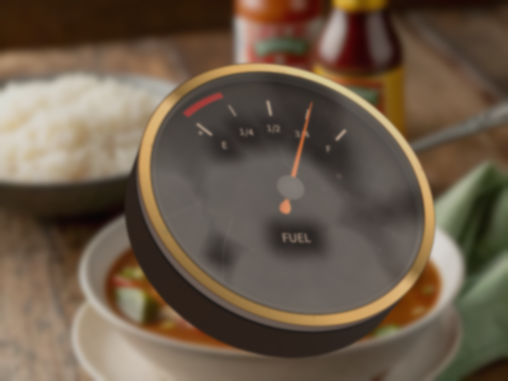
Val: 0.75
